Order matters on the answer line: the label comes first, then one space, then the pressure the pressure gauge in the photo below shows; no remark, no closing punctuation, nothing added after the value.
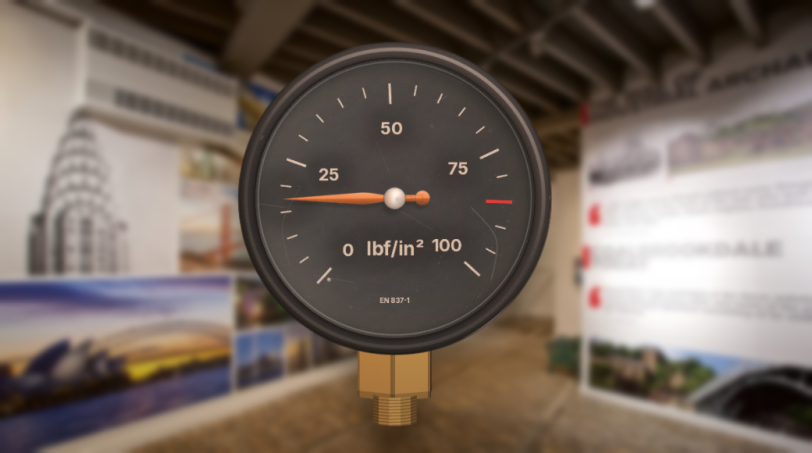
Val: 17.5 psi
